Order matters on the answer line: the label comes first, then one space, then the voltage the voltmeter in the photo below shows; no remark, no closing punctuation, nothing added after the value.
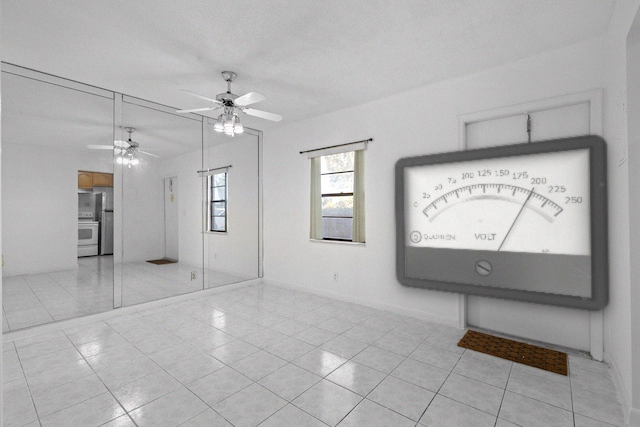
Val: 200 V
